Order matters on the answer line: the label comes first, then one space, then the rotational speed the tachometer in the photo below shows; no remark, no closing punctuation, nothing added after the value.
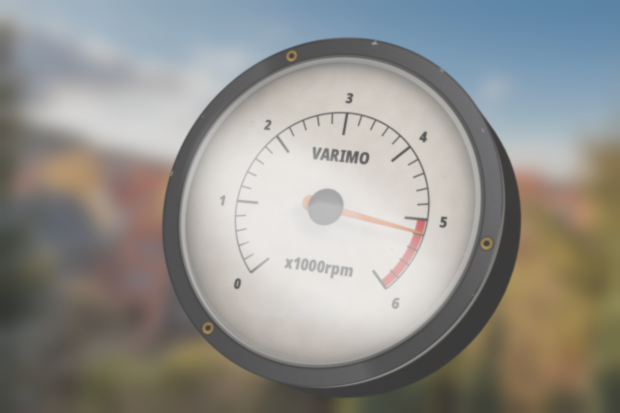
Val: 5200 rpm
